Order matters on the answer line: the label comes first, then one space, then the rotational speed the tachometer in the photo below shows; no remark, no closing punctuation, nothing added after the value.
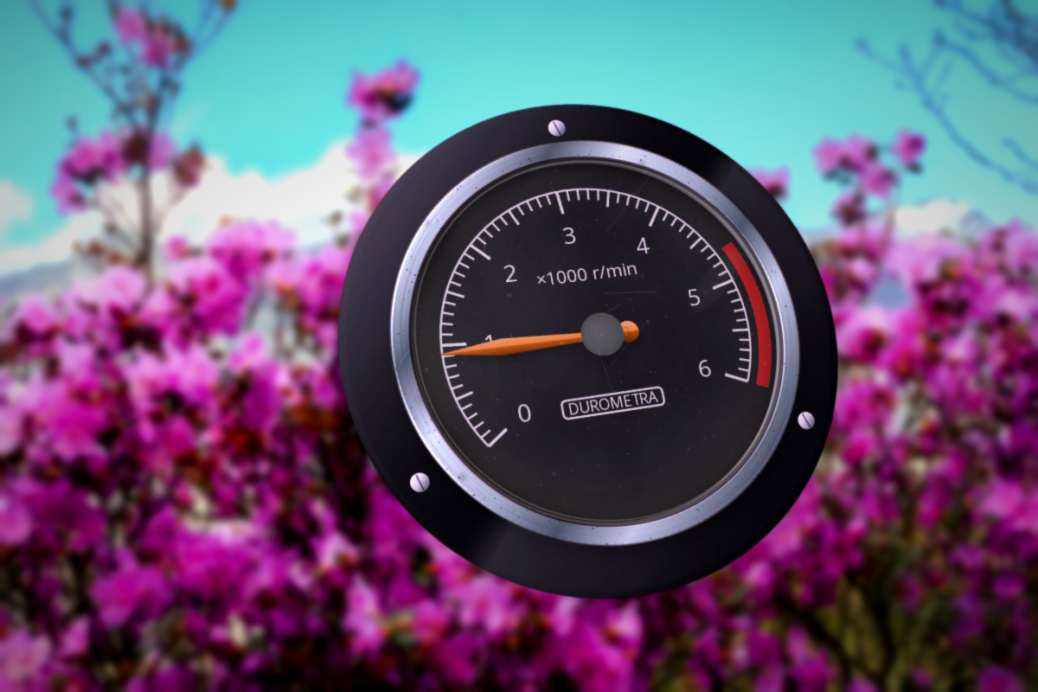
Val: 900 rpm
